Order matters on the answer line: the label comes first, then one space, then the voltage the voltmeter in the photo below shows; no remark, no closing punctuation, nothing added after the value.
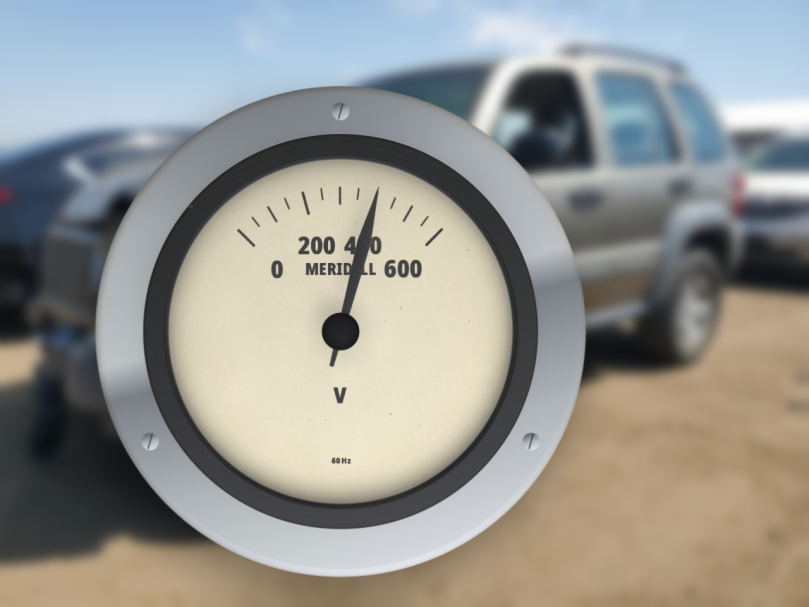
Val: 400 V
